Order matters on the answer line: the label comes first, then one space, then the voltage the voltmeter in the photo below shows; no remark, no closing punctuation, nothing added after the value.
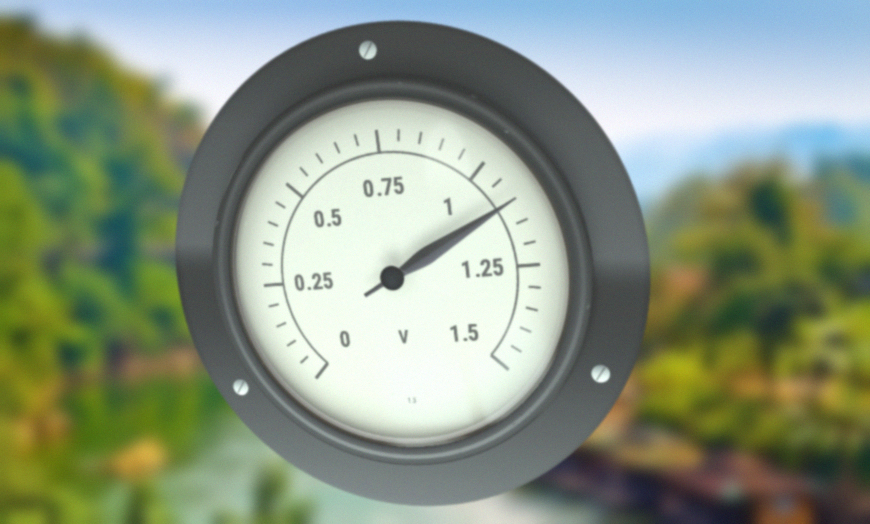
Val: 1.1 V
